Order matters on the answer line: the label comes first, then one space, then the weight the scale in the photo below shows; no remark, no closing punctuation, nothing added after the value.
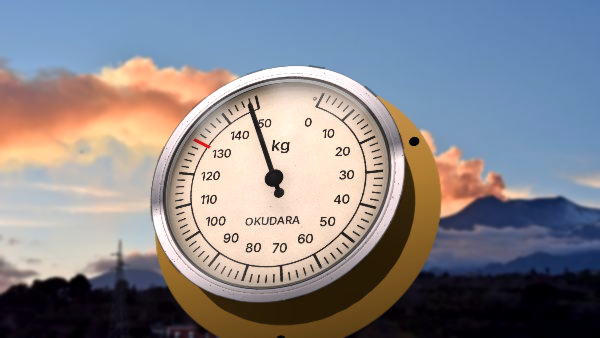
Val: 148 kg
